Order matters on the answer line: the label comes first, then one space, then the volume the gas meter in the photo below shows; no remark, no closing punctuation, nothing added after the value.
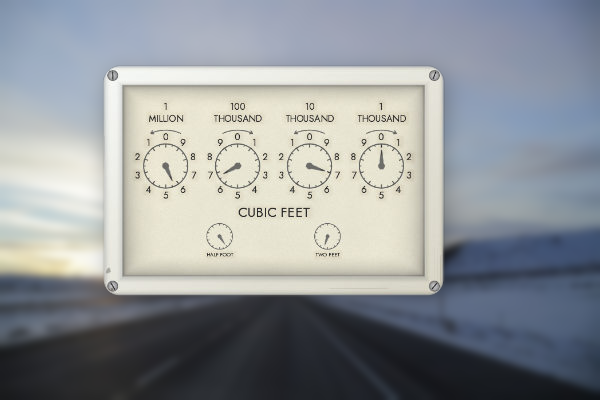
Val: 567000 ft³
